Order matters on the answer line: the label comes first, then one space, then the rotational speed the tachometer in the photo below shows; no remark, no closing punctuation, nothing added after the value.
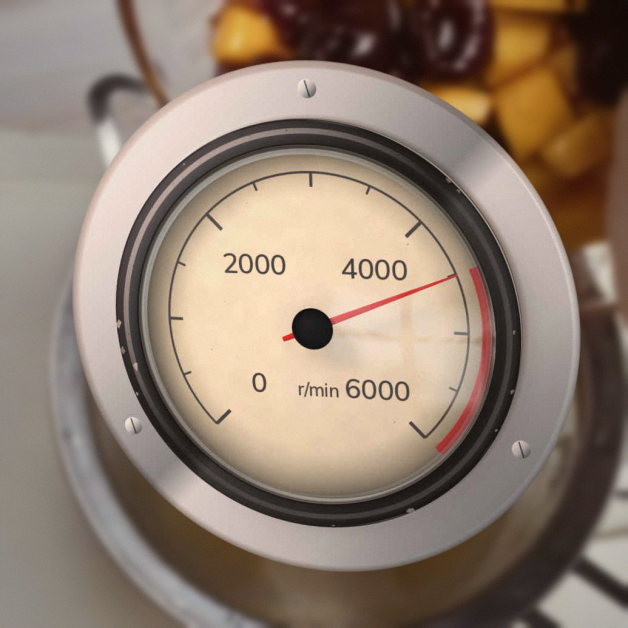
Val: 4500 rpm
